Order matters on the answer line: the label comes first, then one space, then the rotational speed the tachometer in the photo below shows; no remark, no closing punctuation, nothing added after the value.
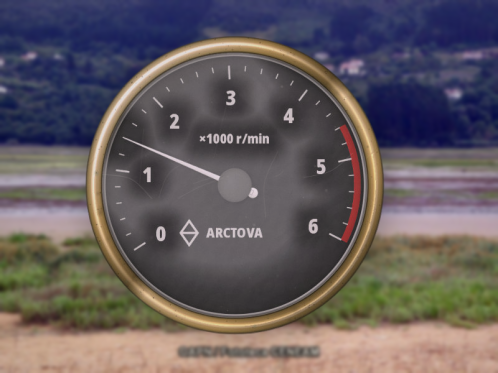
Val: 1400 rpm
